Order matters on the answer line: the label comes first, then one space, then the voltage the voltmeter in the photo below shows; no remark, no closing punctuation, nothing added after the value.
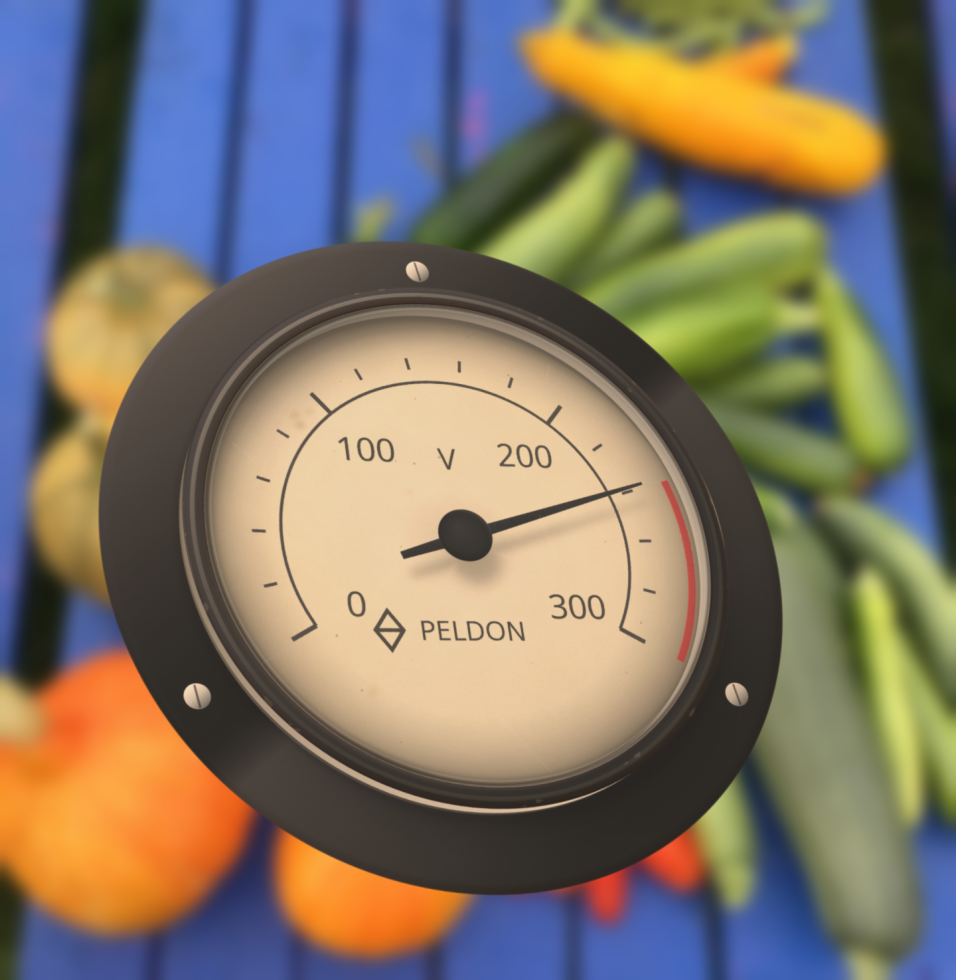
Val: 240 V
